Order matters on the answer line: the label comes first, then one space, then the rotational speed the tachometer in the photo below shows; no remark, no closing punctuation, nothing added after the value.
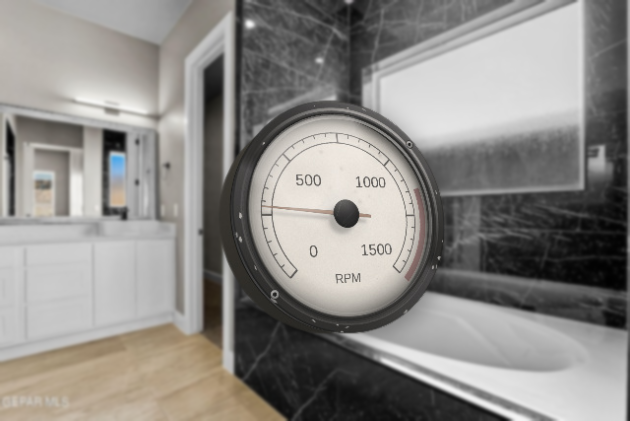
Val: 275 rpm
